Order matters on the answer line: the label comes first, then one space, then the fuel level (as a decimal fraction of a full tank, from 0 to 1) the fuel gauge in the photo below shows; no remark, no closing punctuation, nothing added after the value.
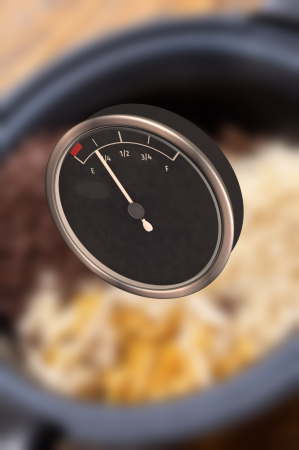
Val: 0.25
